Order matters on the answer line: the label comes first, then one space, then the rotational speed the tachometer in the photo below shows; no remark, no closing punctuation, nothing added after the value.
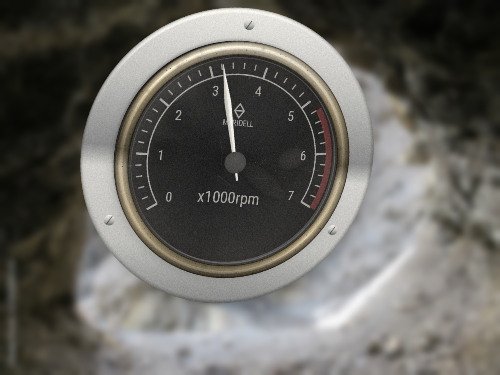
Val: 3200 rpm
